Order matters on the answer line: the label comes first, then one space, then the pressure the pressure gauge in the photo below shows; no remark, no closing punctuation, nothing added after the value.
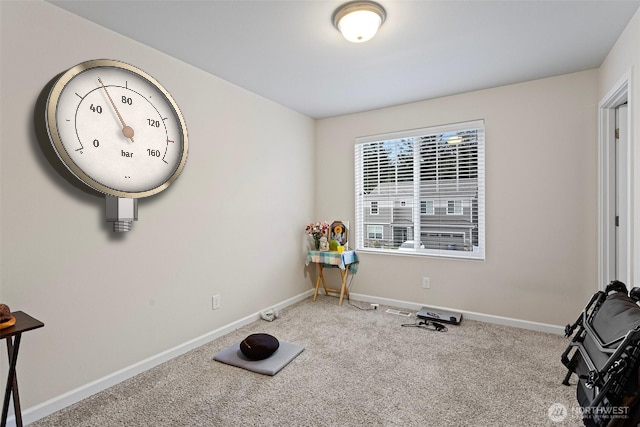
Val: 60 bar
